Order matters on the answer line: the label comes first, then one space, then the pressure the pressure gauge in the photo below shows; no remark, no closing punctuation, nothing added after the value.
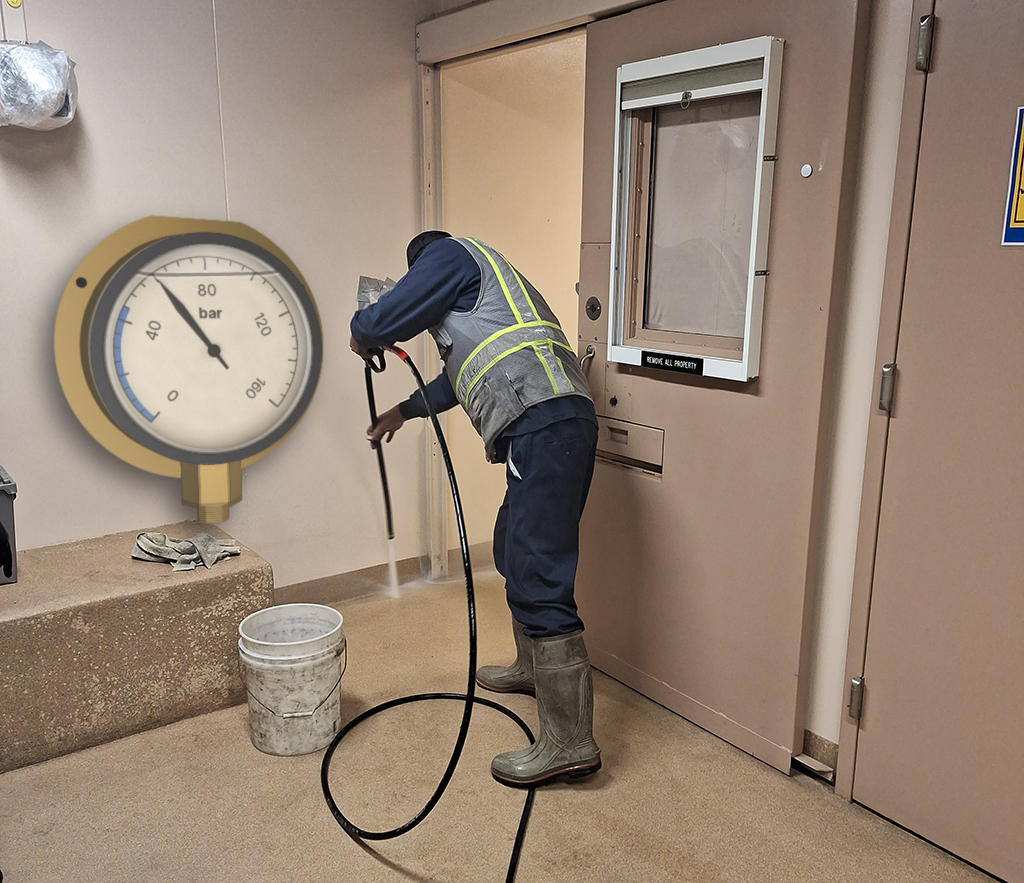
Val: 60 bar
